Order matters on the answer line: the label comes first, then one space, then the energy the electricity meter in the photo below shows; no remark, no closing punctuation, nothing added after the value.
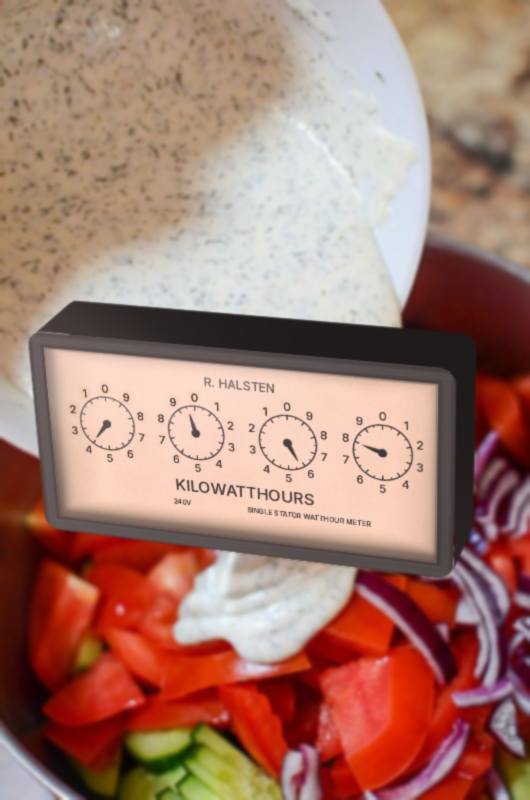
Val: 3958 kWh
